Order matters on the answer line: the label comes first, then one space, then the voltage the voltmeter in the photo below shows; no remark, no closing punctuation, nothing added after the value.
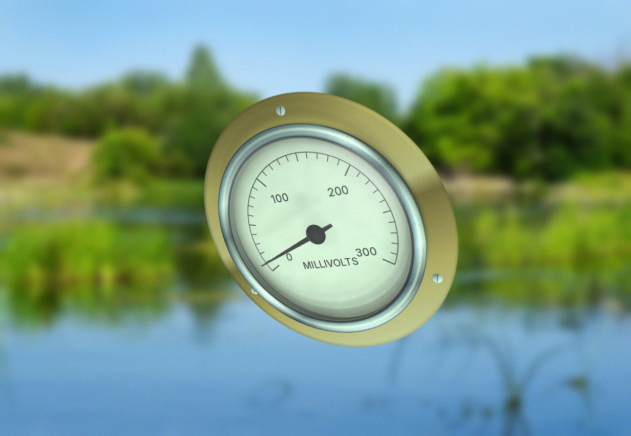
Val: 10 mV
